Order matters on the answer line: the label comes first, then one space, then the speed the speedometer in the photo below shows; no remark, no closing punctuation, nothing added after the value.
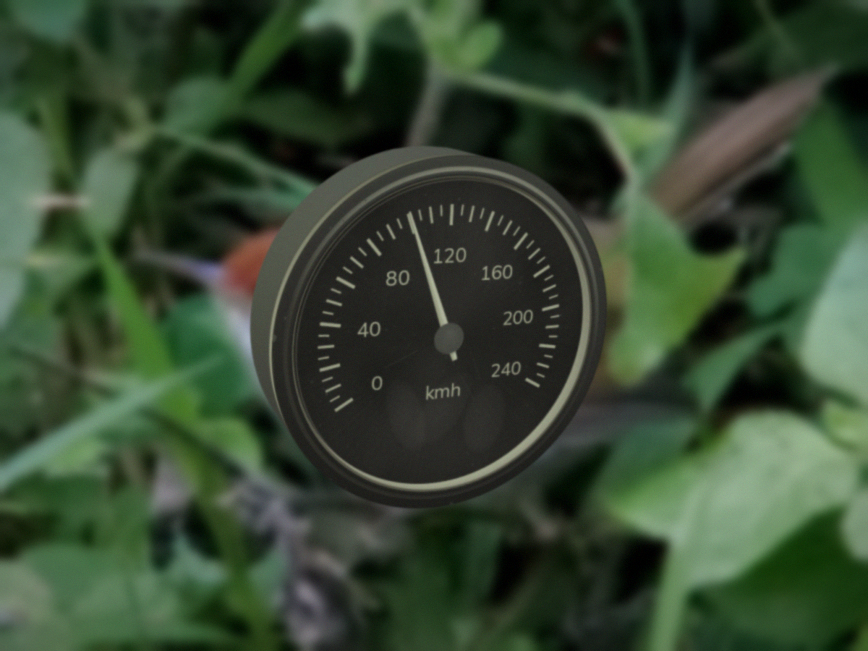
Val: 100 km/h
